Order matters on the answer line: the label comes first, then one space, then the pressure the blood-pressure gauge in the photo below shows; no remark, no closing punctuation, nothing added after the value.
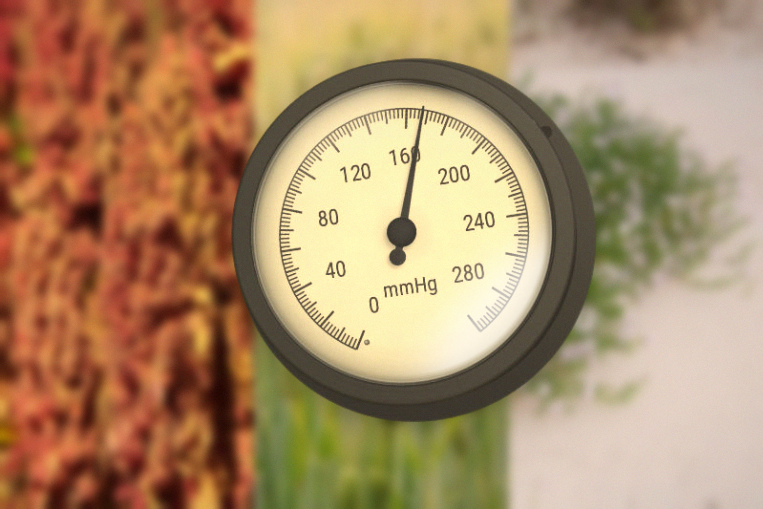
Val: 168 mmHg
